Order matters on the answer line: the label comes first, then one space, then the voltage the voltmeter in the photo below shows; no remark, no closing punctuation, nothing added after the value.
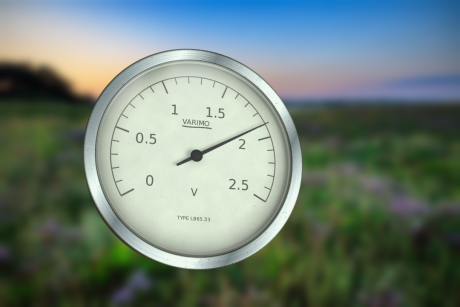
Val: 1.9 V
